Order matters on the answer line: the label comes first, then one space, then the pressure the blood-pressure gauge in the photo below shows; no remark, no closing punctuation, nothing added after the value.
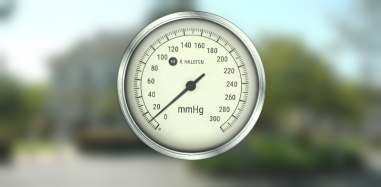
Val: 10 mmHg
